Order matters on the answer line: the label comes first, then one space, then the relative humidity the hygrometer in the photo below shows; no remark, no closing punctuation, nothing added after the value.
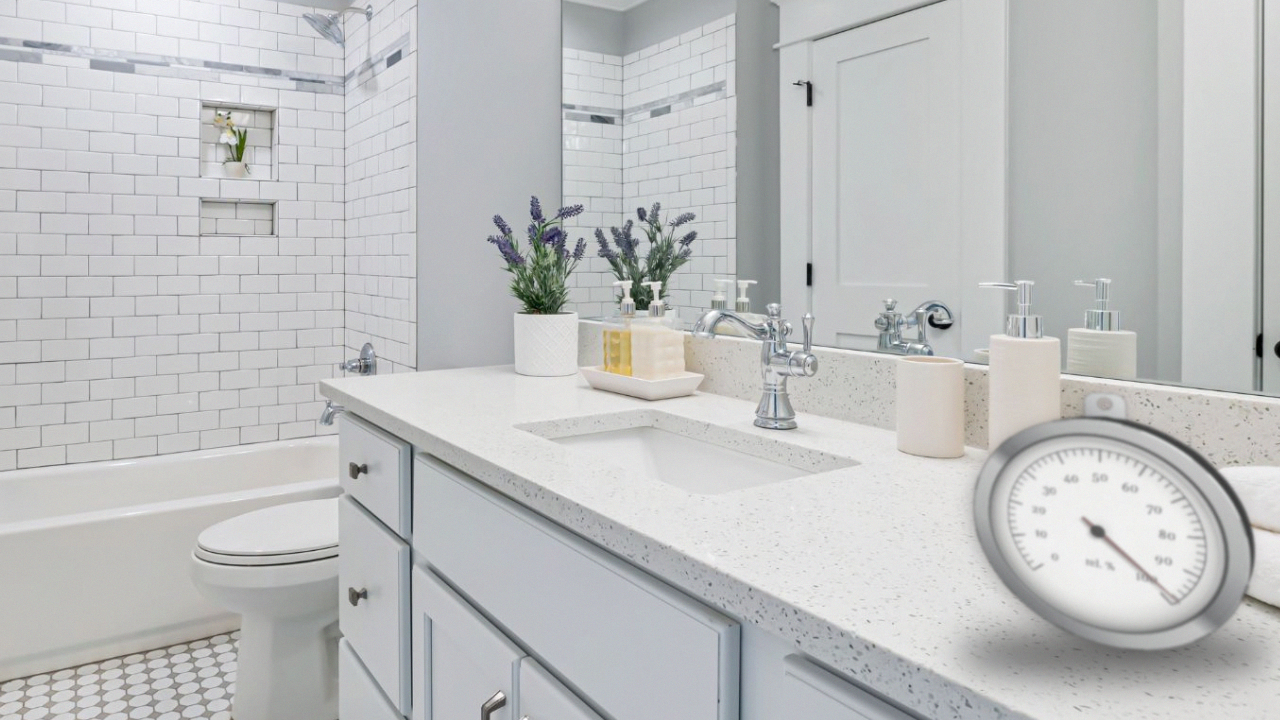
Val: 98 %
